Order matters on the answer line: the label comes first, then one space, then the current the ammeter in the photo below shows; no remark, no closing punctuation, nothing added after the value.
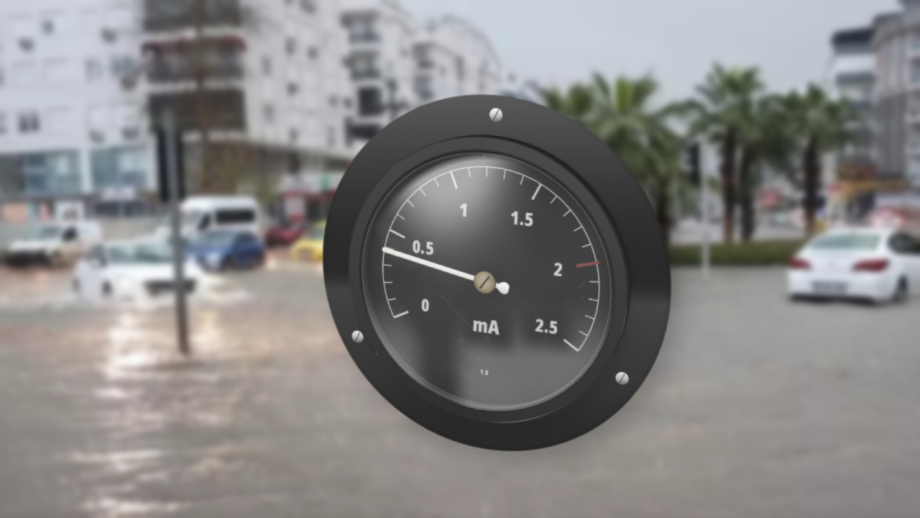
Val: 0.4 mA
